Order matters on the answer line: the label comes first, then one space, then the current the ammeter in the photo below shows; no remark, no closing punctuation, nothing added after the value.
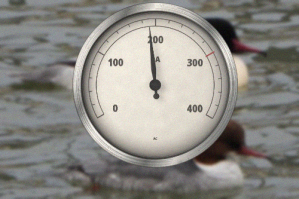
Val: 190 µA
